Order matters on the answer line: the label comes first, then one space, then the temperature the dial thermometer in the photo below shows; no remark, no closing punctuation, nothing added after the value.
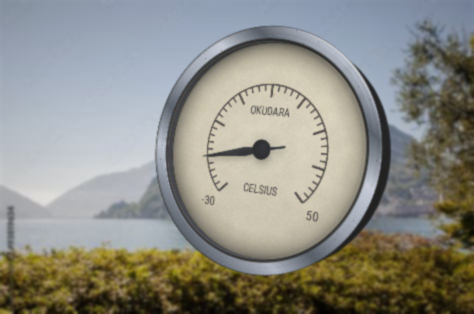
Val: -20 °C
